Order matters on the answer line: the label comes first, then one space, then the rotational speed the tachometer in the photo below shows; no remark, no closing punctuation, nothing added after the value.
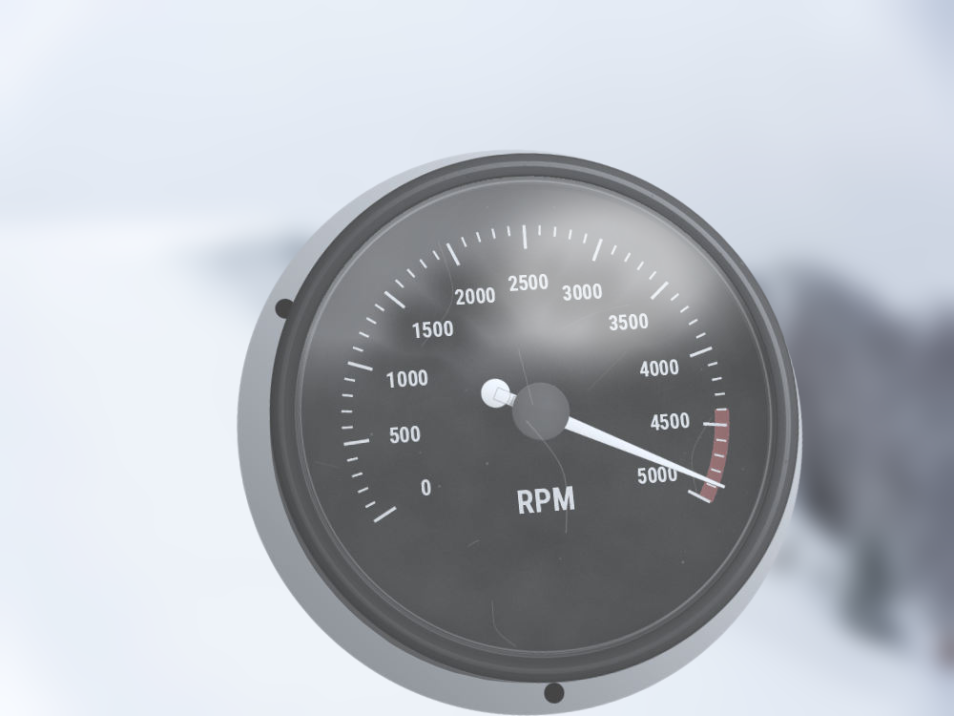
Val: 4900 rpm
